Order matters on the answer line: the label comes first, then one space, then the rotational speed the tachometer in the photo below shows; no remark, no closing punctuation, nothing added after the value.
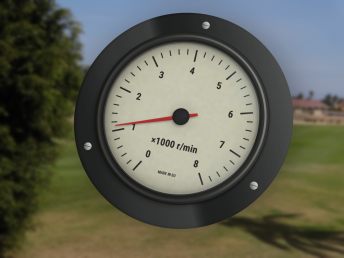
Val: 1100 rpm
